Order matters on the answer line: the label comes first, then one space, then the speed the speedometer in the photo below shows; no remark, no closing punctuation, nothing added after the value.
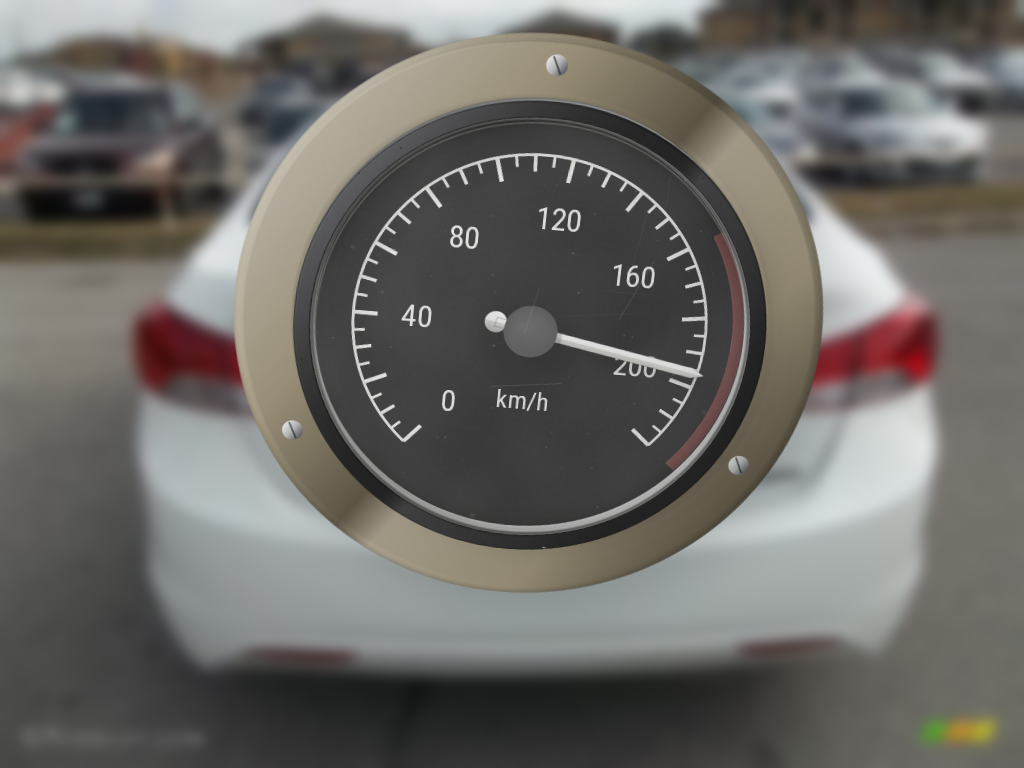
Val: 195 km/h
